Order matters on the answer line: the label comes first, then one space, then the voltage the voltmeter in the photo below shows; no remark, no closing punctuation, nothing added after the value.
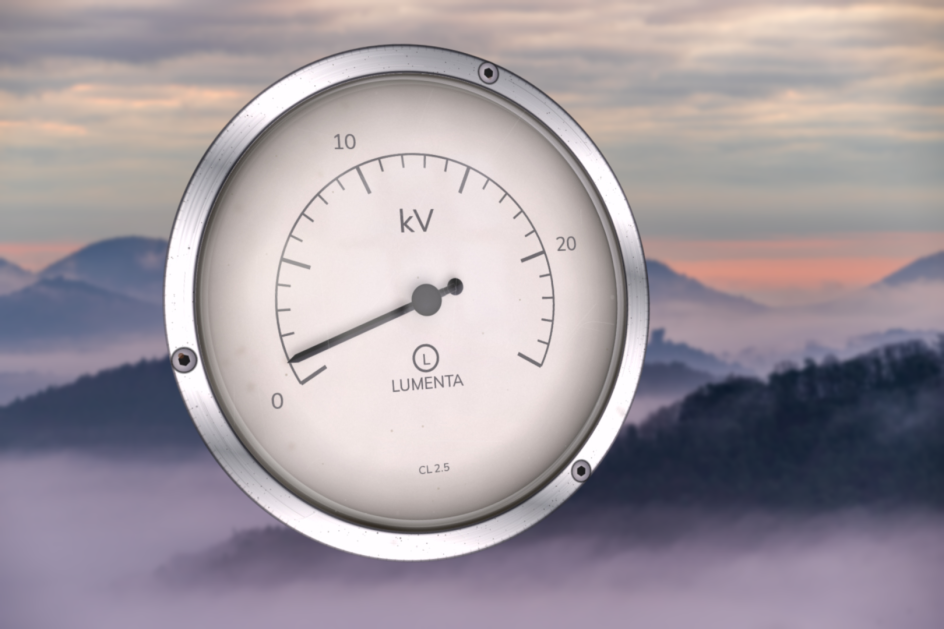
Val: 1 kV
